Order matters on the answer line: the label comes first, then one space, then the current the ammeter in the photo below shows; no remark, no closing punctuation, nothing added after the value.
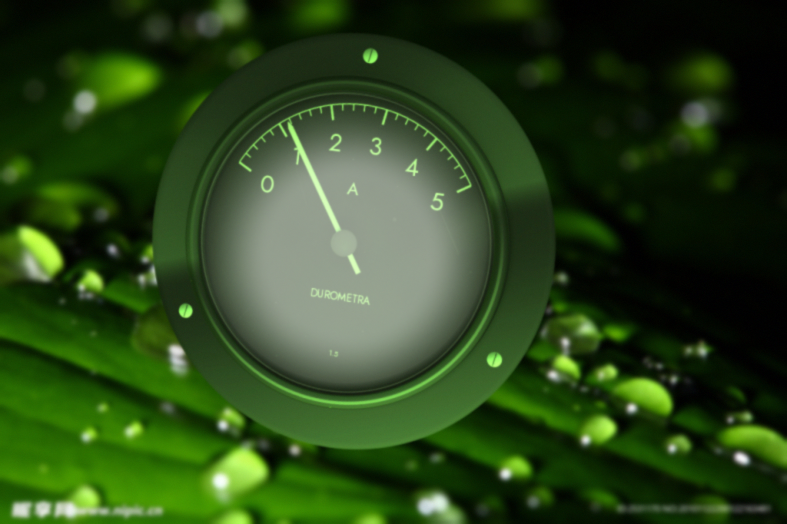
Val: 1.2 A
